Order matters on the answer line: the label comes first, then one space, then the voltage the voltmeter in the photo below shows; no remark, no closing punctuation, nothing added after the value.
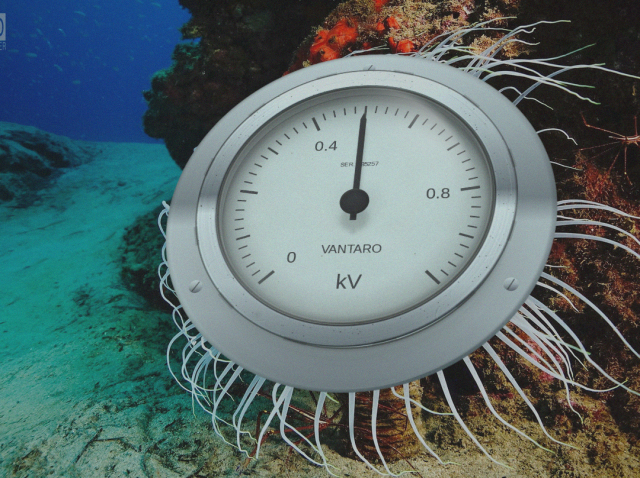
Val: 0.5 kV
